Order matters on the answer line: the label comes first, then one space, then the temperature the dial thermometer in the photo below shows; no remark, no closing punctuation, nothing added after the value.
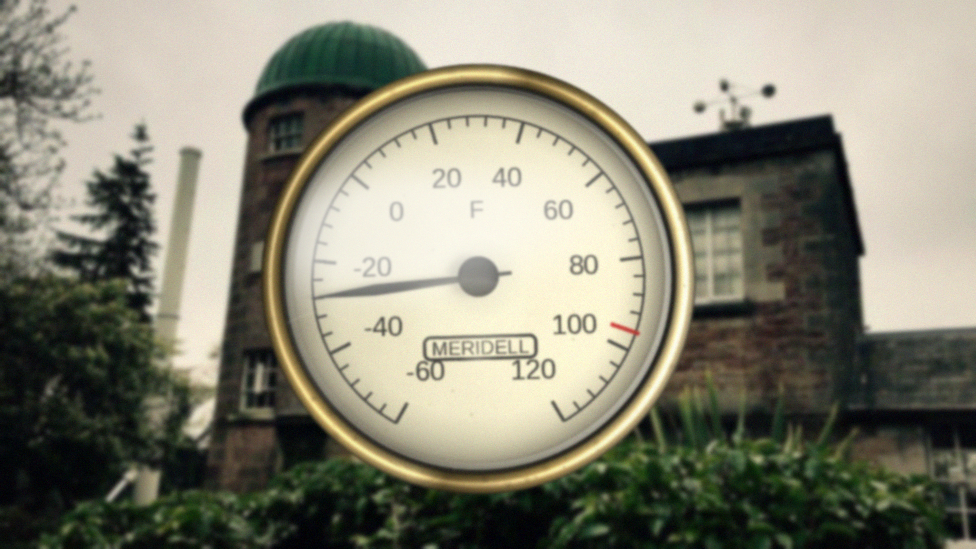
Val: -28 °F
